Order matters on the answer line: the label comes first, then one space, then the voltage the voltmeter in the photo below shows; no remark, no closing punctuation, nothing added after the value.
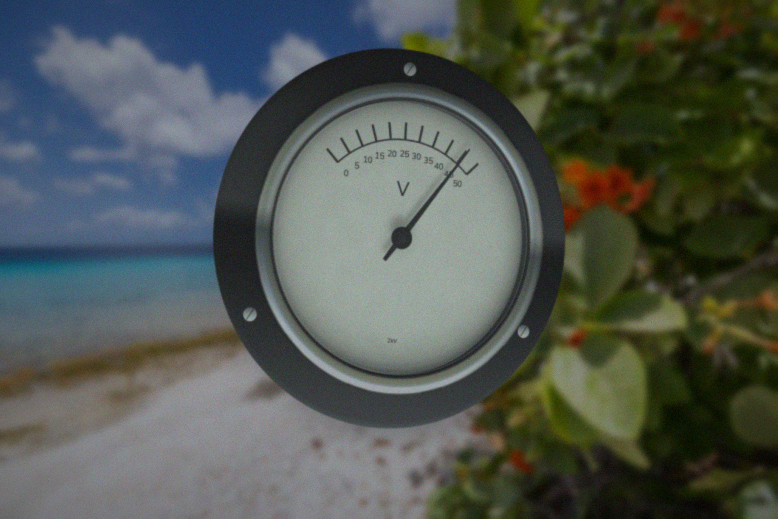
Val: 45 V
